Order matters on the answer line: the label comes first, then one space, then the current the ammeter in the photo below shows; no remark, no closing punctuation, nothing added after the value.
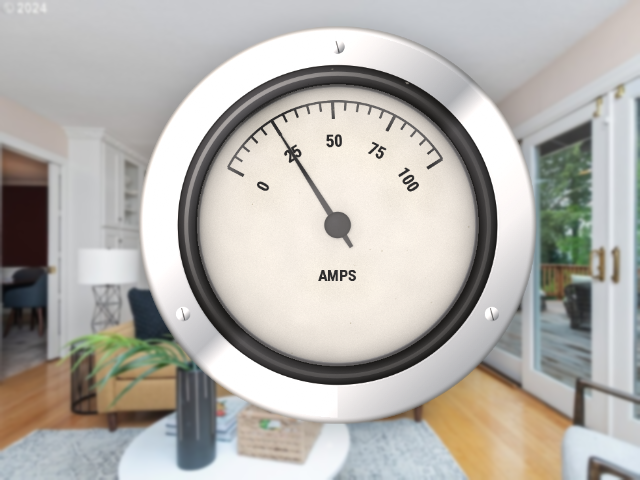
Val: 25 A
